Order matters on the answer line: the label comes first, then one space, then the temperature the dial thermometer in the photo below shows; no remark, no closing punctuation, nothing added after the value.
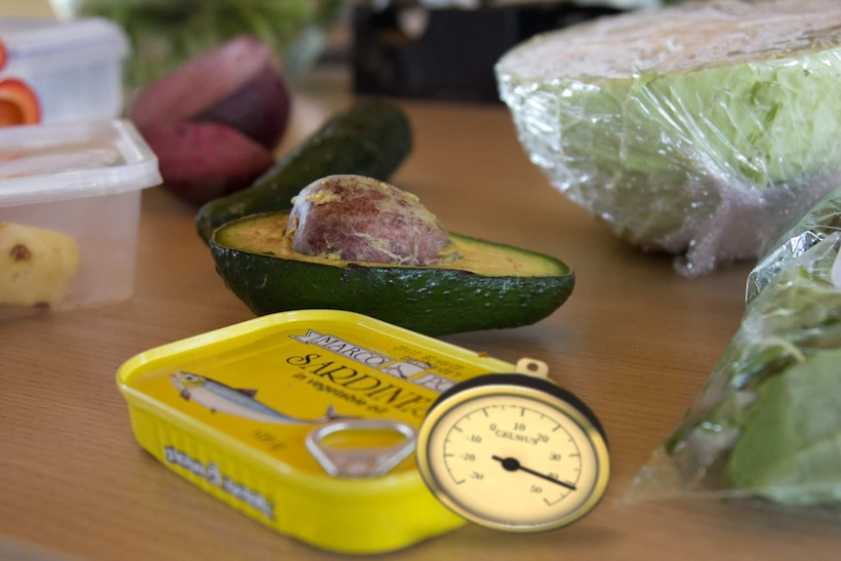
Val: 40 °C
